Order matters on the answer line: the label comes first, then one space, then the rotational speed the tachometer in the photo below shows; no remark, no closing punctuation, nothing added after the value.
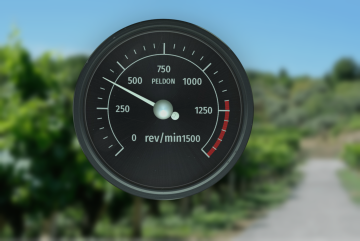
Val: 400 rpm
